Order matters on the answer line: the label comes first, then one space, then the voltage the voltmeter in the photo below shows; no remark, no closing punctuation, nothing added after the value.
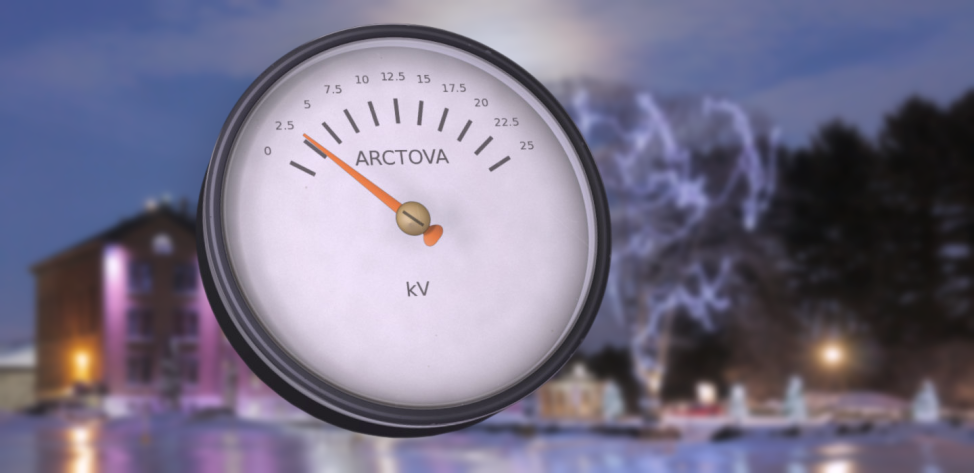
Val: 2.5 kV
